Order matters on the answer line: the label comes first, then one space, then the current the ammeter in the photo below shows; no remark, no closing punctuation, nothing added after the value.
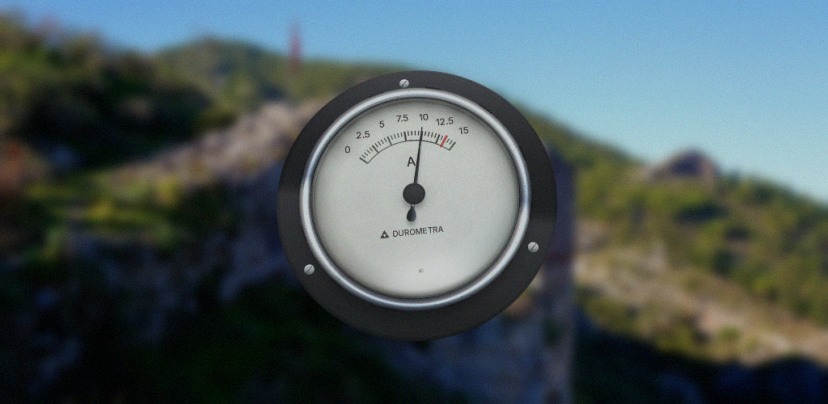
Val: 10 A
